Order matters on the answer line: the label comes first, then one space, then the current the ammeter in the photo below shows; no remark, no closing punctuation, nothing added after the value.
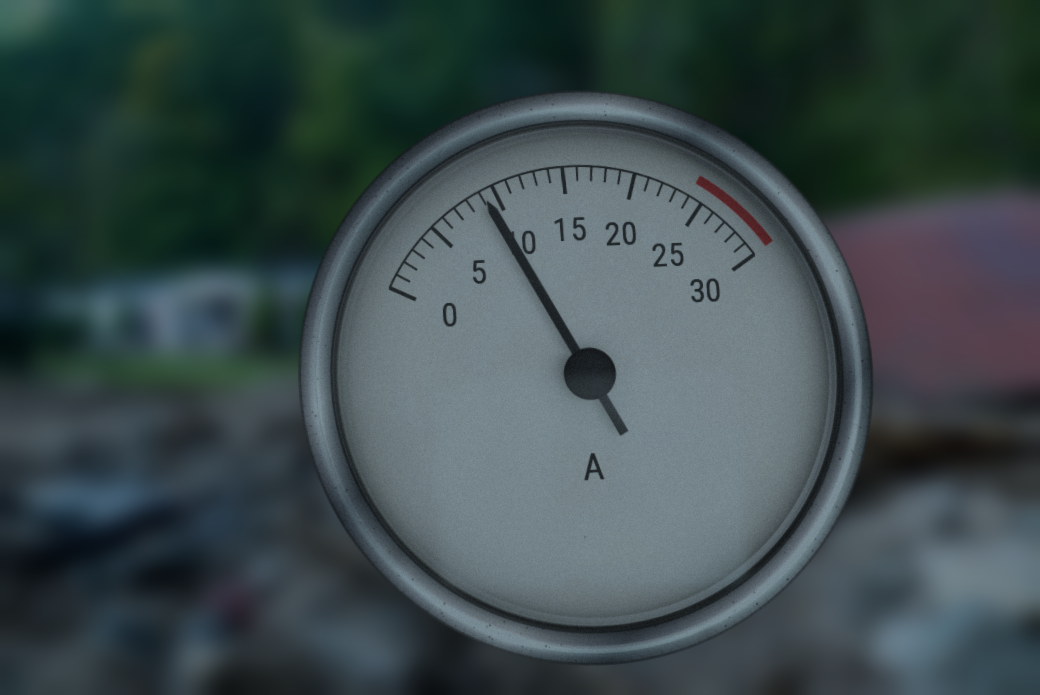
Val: 9 A
